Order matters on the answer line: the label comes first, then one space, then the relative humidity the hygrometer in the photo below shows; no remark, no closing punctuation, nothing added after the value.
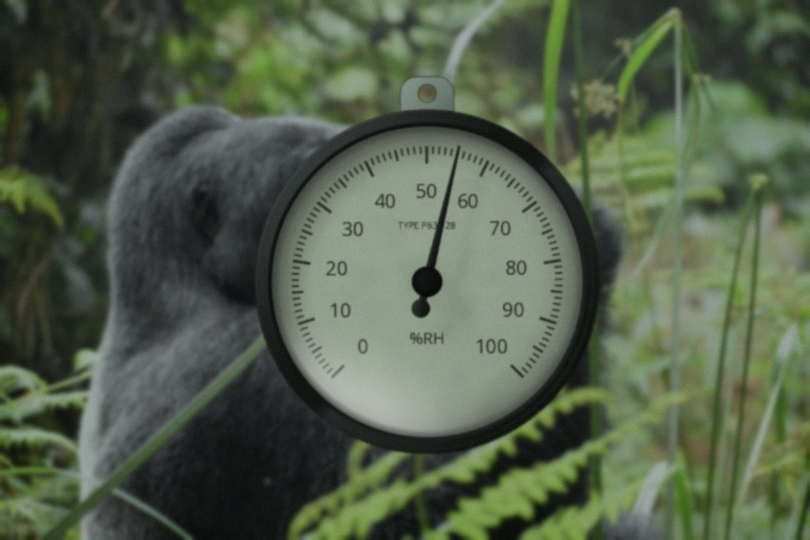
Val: 55 %
